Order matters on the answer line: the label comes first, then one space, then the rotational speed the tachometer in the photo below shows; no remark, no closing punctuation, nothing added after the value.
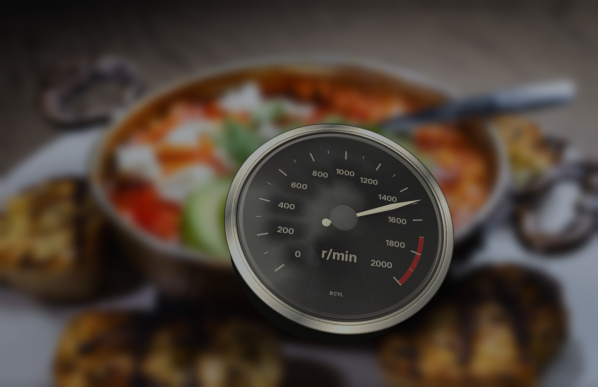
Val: 1500 rpm
